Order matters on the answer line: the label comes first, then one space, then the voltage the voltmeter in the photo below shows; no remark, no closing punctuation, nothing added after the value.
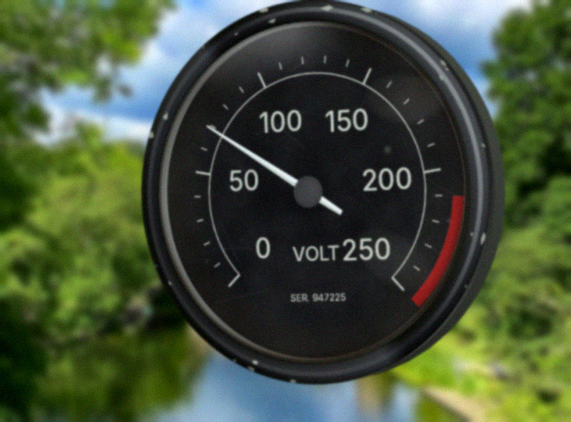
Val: 70 V
